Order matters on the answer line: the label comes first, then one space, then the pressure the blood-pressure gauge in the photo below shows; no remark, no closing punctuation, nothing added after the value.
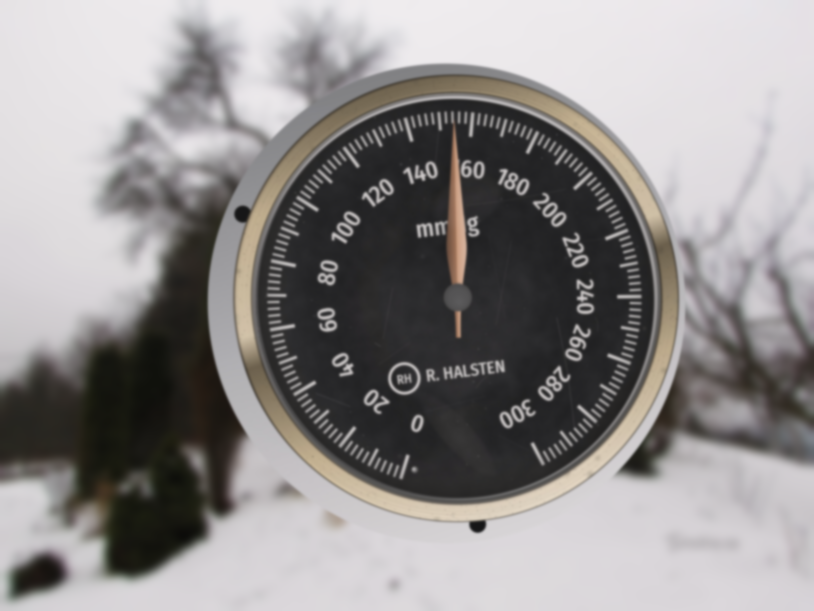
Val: 154 mmHg
